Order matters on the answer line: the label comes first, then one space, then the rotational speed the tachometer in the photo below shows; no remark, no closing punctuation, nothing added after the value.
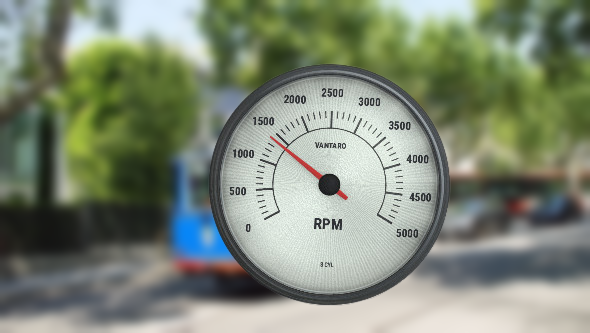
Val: 1400 rpm
